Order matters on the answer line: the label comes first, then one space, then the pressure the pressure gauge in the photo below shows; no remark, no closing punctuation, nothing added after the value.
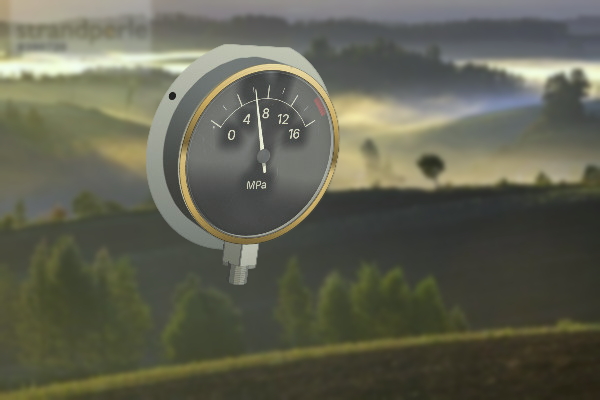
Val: 6 MPa
